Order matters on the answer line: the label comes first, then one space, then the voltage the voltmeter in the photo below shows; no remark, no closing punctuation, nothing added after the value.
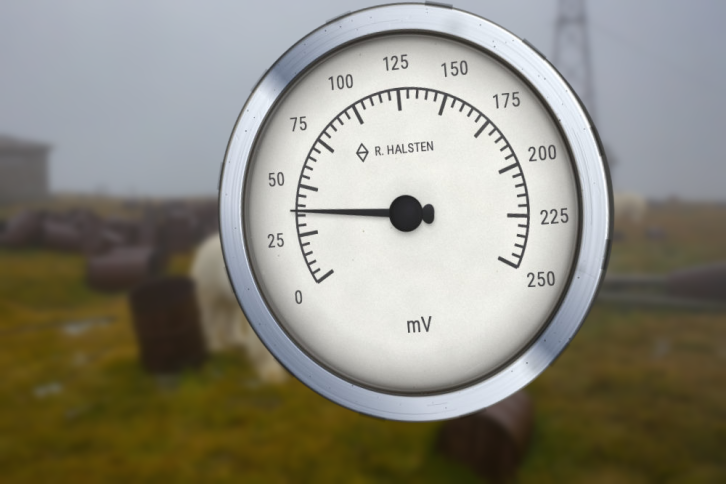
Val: 37.5 mV
